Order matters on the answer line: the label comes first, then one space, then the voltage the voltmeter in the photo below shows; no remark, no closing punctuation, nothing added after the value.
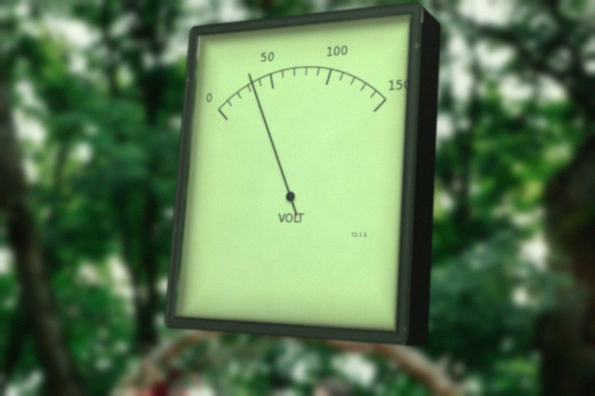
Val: 35 V
